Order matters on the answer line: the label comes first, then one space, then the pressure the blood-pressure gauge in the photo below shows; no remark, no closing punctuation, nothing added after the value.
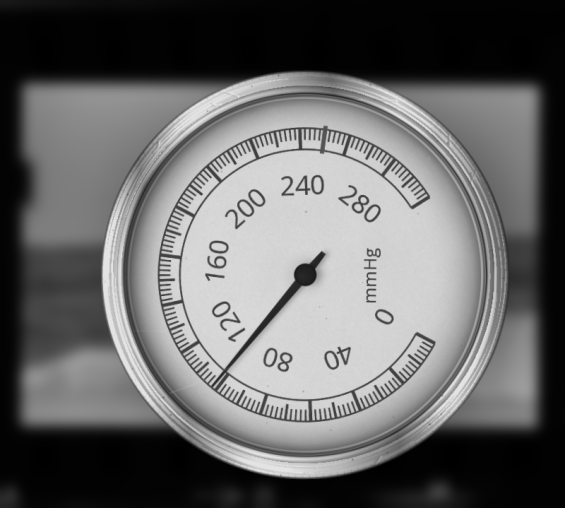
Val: 102 mmHg
